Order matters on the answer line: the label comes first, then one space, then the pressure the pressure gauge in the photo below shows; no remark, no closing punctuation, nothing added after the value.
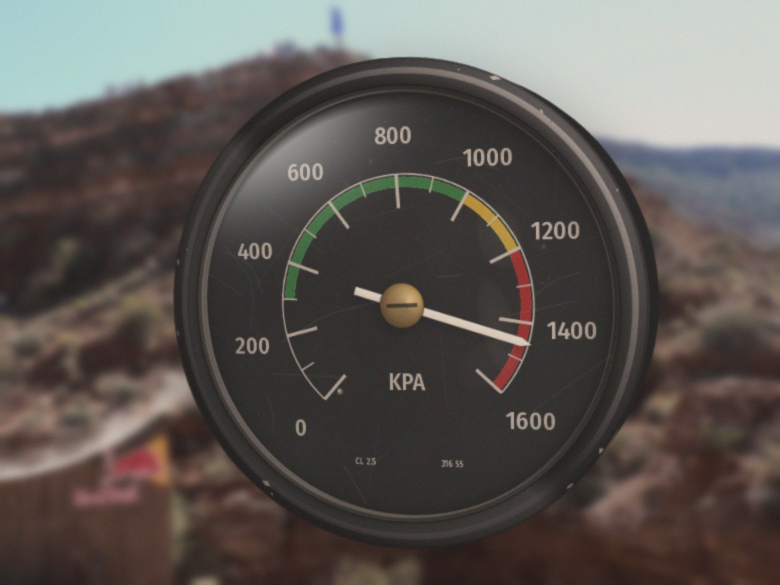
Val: 1450 kPa
